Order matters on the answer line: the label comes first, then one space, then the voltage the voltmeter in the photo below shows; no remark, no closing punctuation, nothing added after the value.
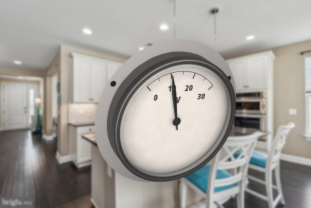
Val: 10 V
